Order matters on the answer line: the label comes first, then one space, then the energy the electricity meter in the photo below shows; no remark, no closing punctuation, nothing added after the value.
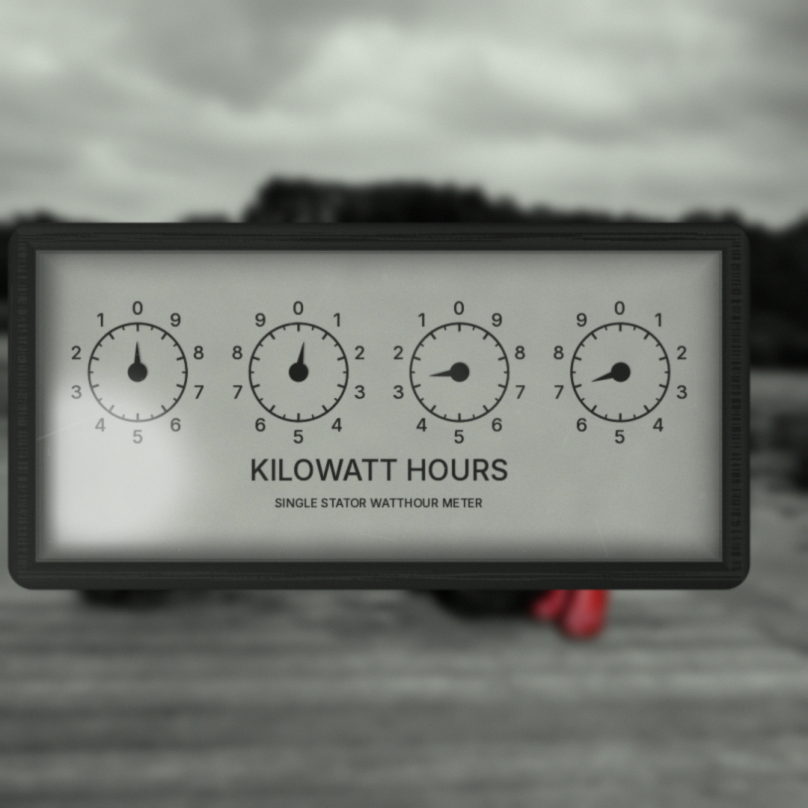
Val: 27 kWh
